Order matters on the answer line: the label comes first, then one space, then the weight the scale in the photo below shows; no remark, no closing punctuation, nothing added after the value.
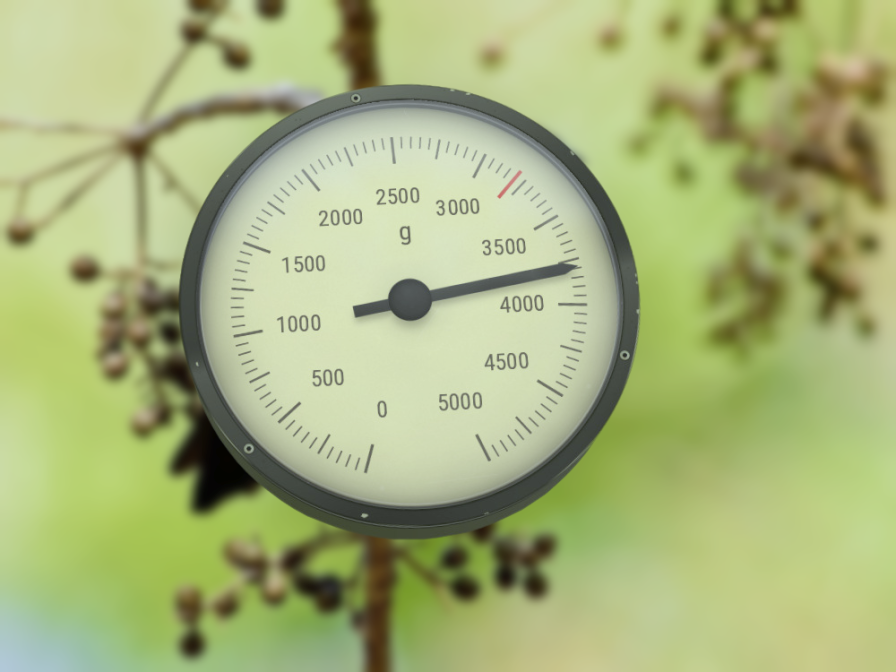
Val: 3800 g
